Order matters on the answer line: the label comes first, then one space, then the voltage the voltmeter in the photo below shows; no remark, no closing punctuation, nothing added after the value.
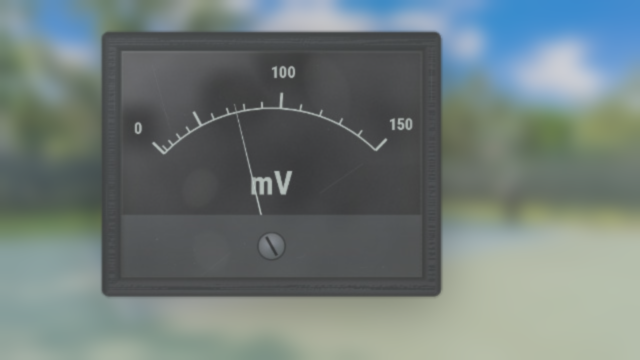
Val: 75 mV
